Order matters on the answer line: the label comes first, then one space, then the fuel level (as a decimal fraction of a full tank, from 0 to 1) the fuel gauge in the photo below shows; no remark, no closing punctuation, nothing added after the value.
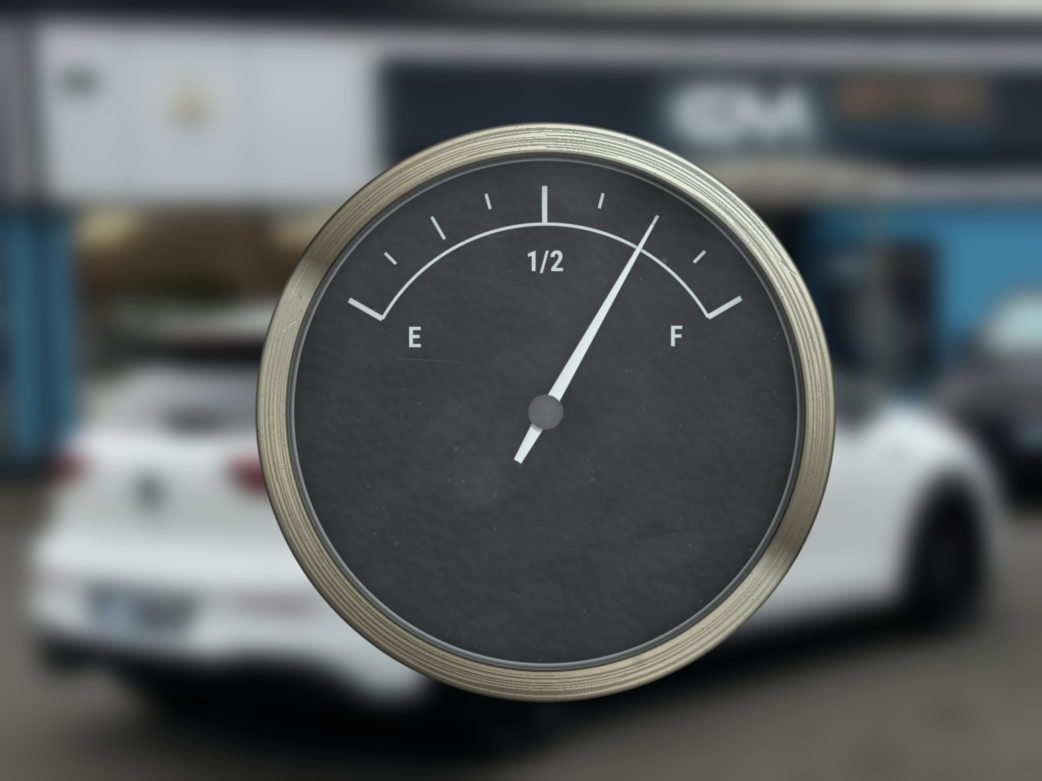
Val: 0.75
